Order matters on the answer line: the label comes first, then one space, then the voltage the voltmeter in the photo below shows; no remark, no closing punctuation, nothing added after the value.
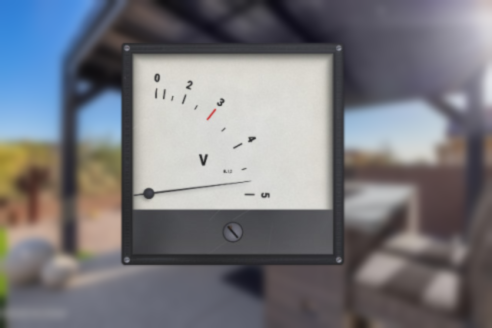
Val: 4.75 V
